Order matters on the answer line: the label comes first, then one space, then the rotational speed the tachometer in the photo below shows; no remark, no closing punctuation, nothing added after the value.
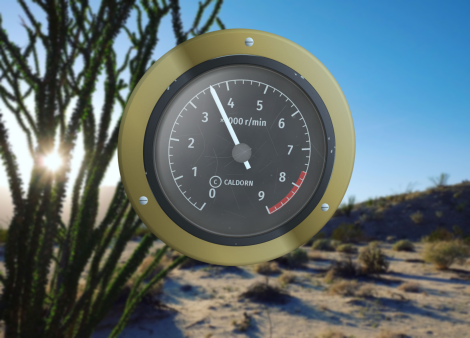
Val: 3600 rpm
